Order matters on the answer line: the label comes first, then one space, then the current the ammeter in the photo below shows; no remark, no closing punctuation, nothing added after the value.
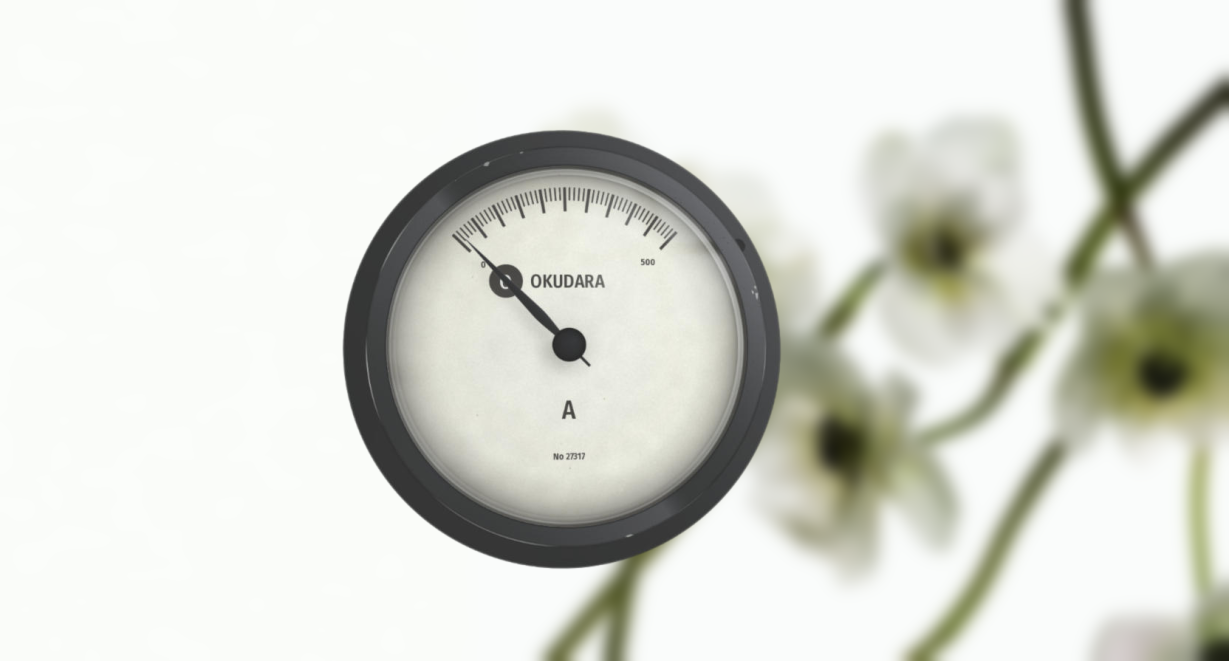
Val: 10 A
